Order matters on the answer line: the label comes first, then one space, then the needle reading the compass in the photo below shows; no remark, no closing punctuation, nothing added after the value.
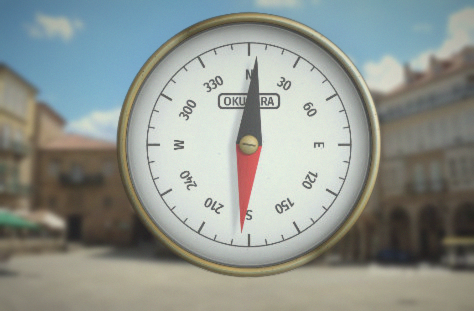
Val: 185 °
